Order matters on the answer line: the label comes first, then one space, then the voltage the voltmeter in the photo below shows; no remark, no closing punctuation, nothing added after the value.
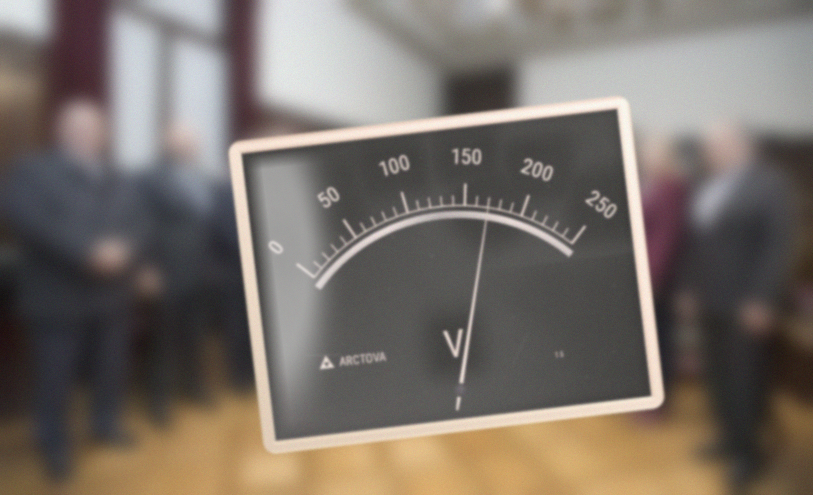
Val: 170 V
